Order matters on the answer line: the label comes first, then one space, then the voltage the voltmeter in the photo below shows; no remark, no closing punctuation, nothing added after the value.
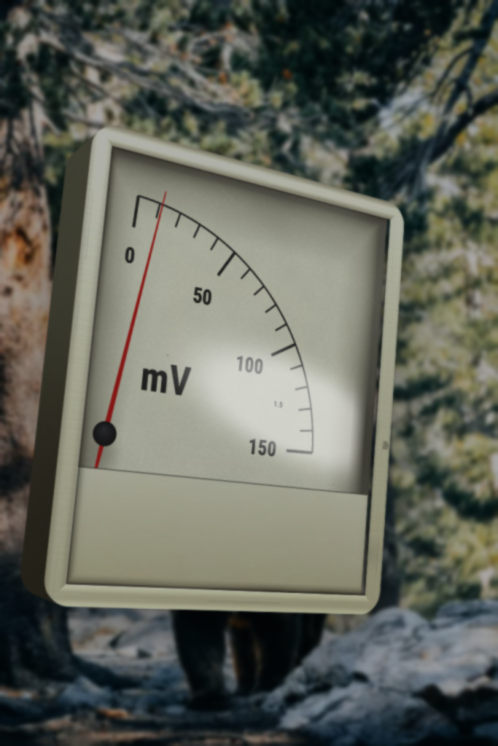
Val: 10 mV
